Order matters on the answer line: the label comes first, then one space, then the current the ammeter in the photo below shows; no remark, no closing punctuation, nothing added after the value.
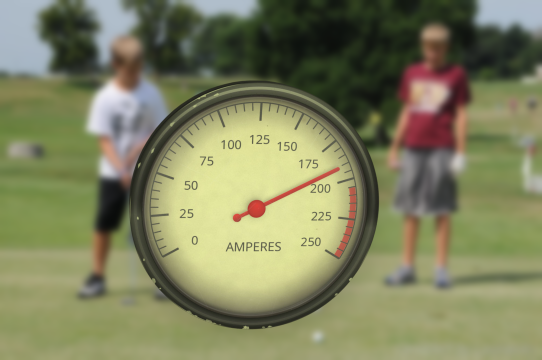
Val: 190 A
